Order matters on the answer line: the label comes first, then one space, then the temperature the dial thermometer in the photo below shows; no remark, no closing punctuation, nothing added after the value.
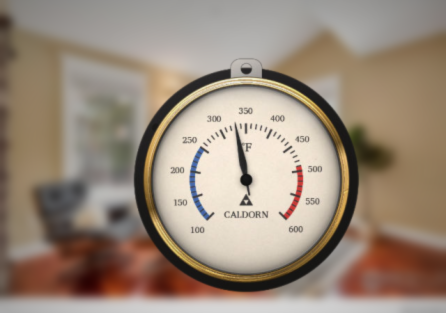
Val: 330 °F
